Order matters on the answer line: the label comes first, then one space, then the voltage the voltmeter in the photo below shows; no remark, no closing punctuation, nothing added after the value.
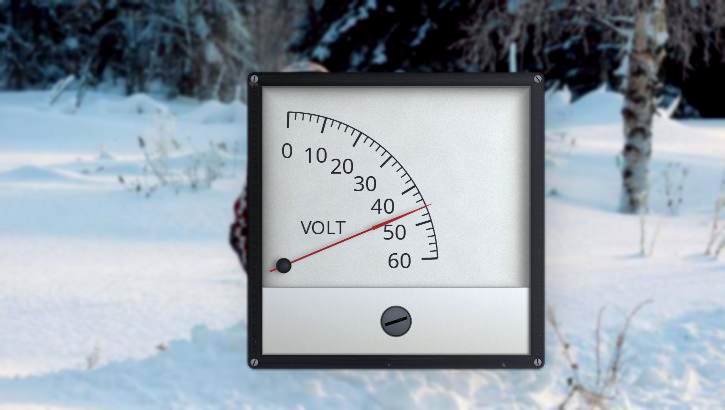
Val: 46 V
